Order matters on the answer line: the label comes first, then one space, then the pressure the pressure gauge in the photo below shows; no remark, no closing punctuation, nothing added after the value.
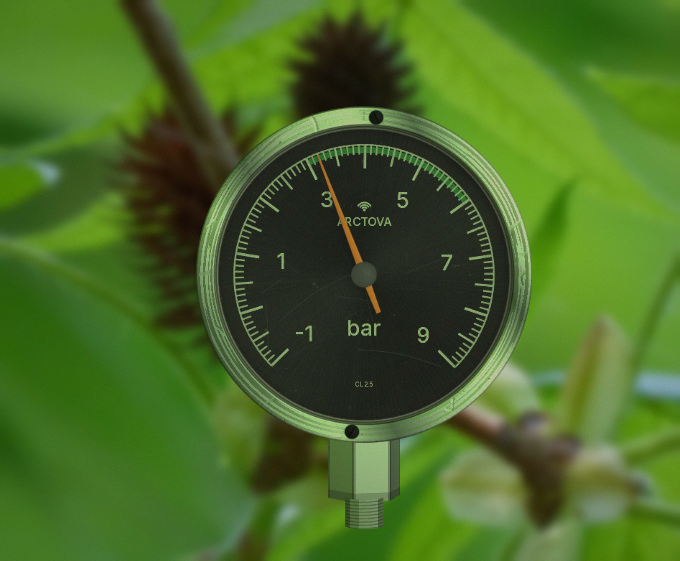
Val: 3.2 bar
